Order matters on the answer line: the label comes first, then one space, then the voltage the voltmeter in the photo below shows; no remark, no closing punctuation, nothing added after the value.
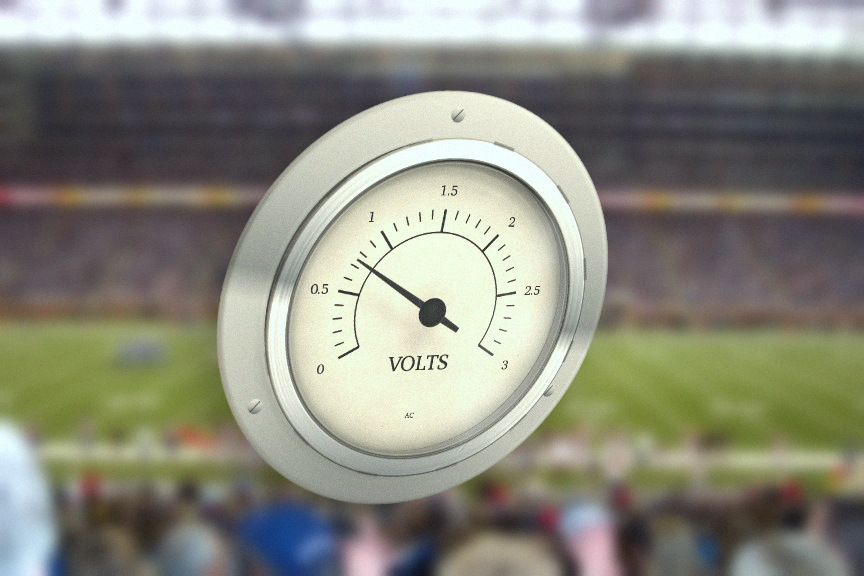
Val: 0.75 V
